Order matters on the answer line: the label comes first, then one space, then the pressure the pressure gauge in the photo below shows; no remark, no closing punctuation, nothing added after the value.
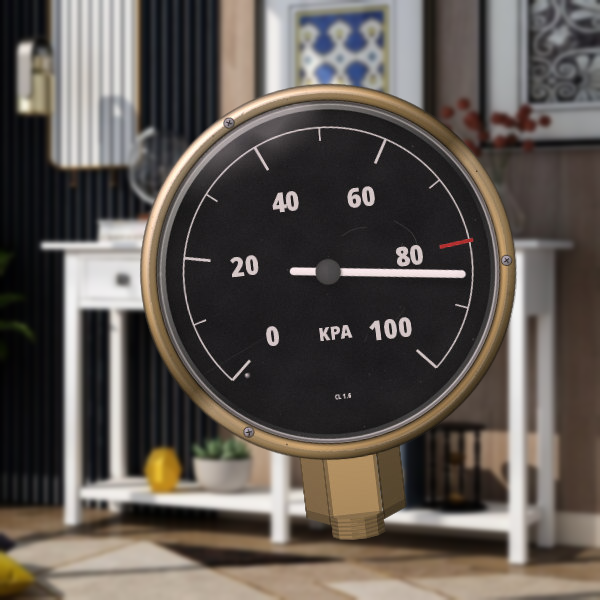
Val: 85 kPa
